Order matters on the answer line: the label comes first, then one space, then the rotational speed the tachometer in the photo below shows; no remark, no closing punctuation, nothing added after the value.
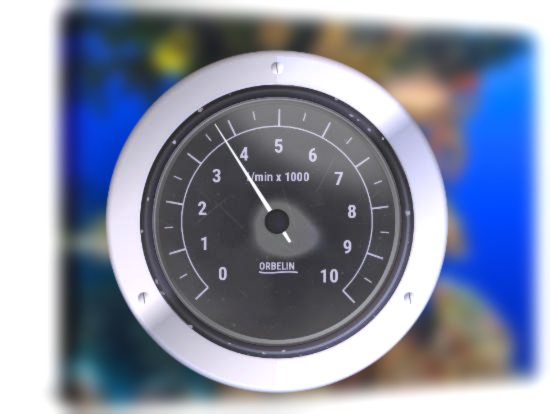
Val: 3750 rpm
